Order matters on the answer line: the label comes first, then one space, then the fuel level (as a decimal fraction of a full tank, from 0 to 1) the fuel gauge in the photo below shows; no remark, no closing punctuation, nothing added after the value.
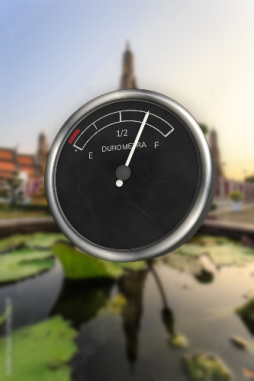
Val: 0.75
